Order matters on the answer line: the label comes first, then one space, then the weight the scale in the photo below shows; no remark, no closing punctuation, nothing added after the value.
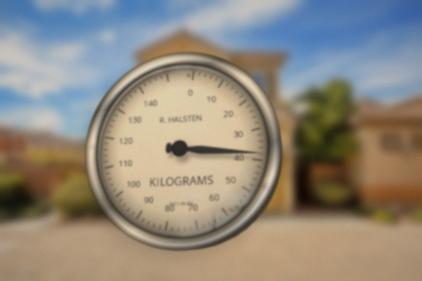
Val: 38 kg
